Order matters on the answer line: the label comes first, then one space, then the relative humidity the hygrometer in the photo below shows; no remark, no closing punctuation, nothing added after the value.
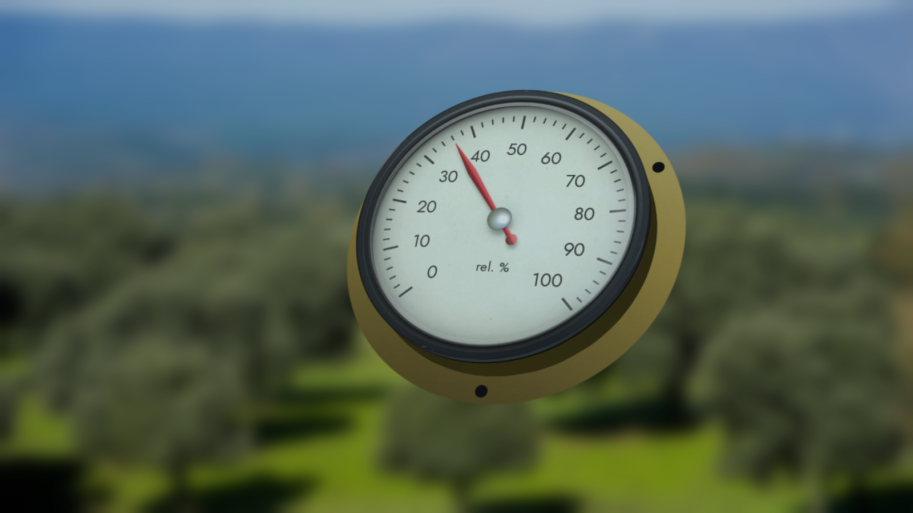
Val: 36 %
